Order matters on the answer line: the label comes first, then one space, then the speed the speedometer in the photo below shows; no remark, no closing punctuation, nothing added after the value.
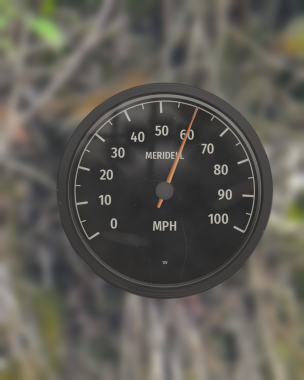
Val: 60 mph
